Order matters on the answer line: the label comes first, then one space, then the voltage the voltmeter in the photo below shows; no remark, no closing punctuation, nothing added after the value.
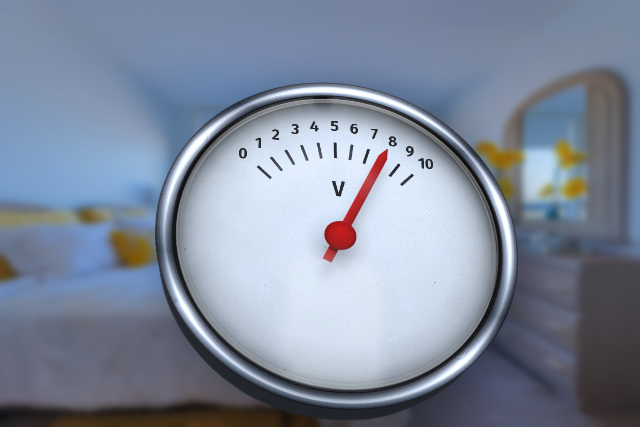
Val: 8 V
